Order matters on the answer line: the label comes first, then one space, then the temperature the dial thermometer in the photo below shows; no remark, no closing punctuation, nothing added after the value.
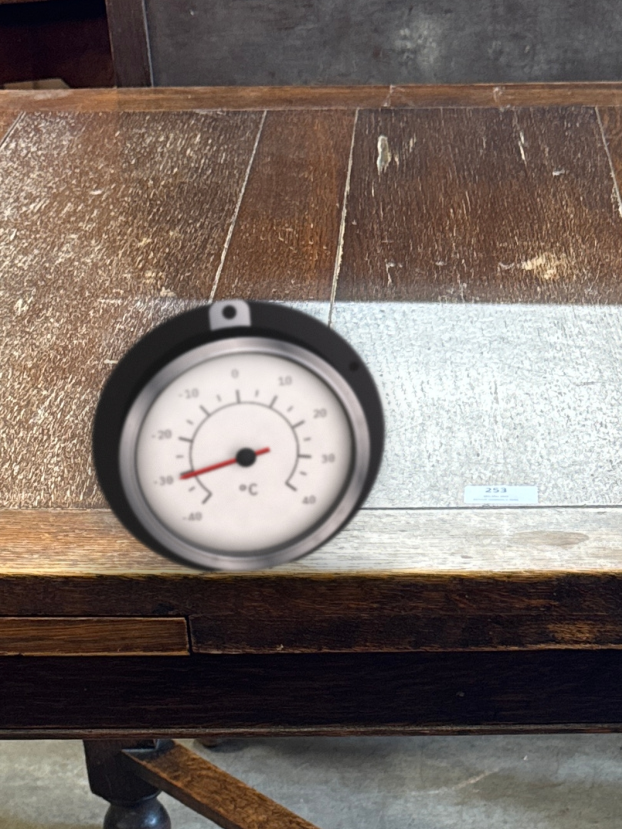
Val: -30 °C
